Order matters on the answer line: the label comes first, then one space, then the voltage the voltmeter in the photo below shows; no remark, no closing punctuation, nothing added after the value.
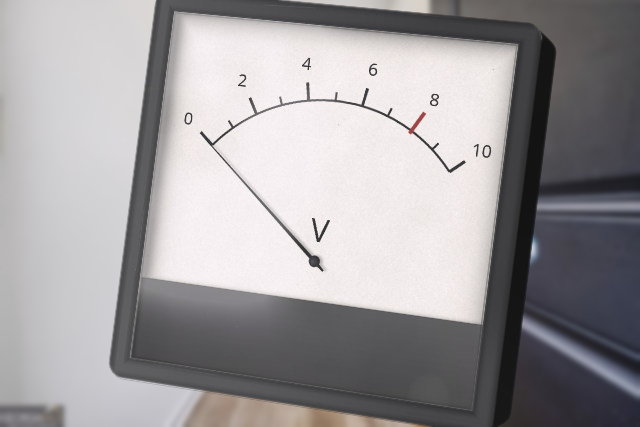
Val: 0 V
